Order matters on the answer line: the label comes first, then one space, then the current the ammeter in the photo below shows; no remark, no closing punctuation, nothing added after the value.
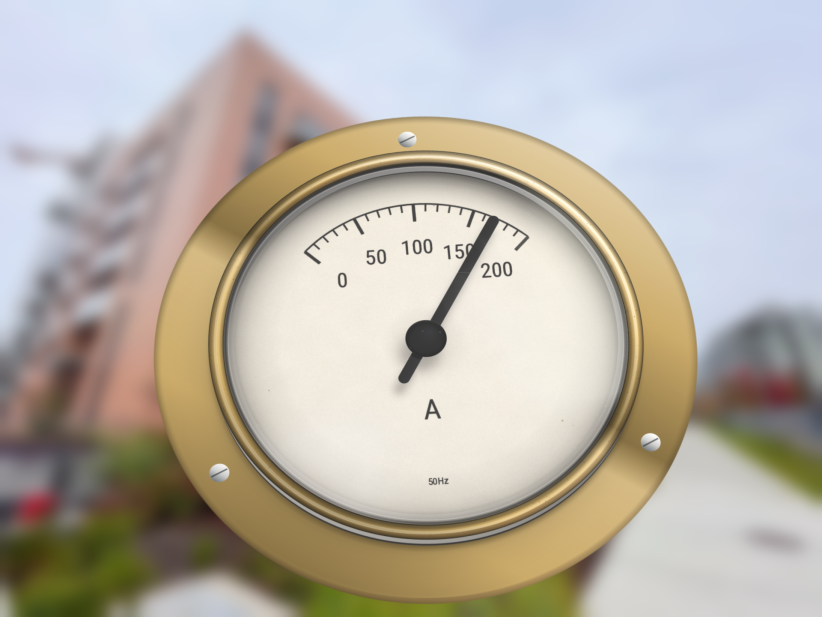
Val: 170 A
